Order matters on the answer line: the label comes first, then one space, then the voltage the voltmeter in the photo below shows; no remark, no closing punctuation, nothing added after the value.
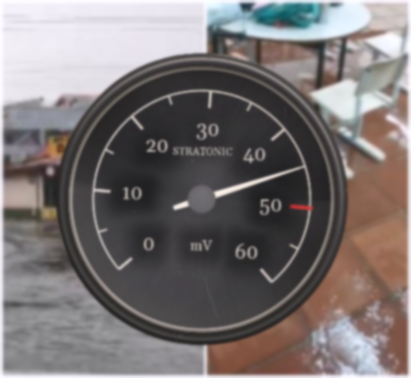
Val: 45 mV
